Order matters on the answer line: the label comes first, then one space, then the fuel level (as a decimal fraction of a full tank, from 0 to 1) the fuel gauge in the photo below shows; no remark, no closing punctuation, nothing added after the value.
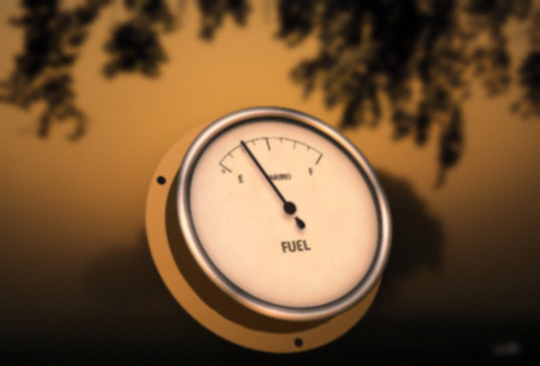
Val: 0.25
